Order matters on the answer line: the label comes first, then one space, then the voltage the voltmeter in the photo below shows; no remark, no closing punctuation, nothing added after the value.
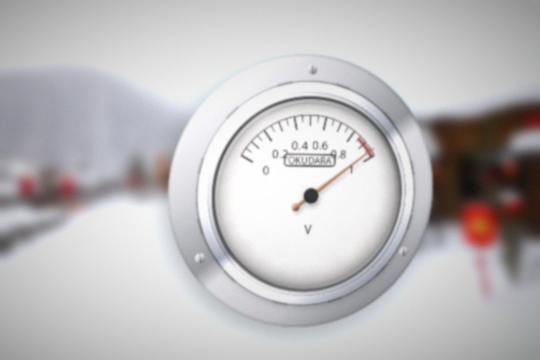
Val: 0.95 V
